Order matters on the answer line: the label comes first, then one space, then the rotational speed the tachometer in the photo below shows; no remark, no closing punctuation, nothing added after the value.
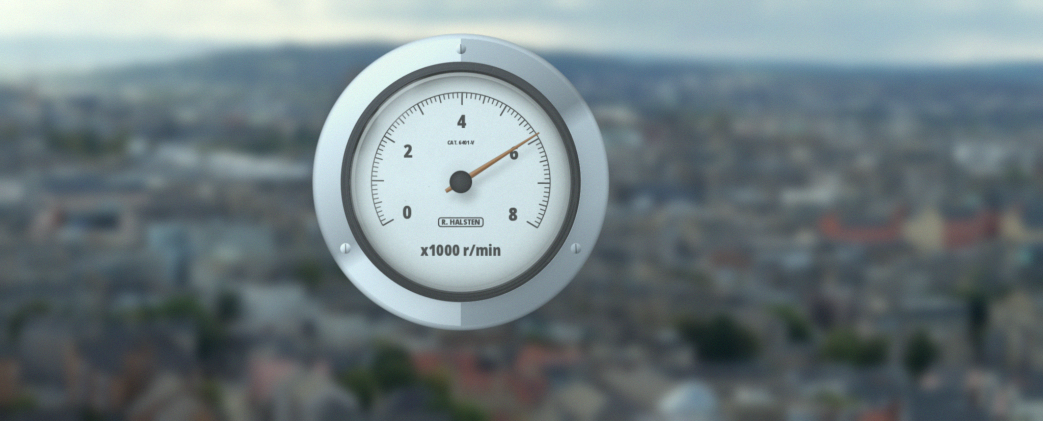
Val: 5900 rpm
